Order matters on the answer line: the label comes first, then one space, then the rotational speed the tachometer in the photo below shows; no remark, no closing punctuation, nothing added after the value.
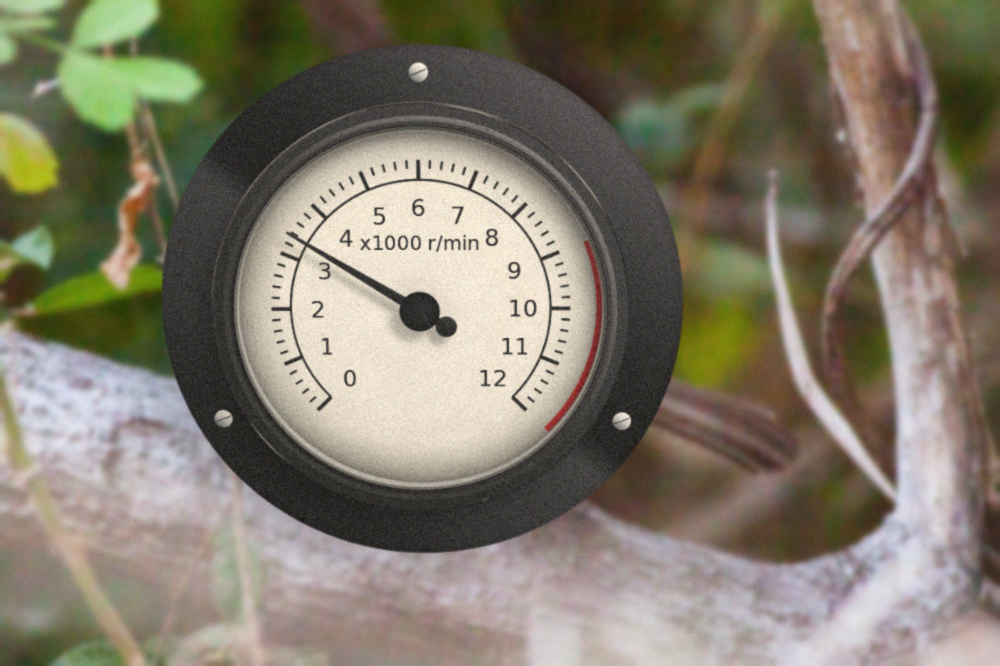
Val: 3400 rpm
